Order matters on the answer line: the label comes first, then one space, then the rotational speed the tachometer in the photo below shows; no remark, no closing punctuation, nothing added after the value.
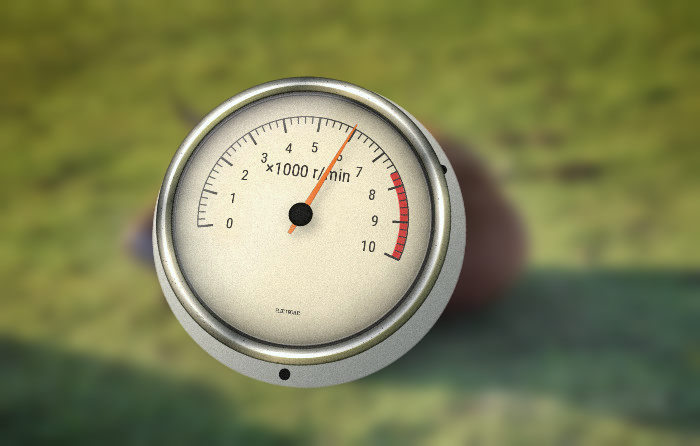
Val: 6000 rpm
